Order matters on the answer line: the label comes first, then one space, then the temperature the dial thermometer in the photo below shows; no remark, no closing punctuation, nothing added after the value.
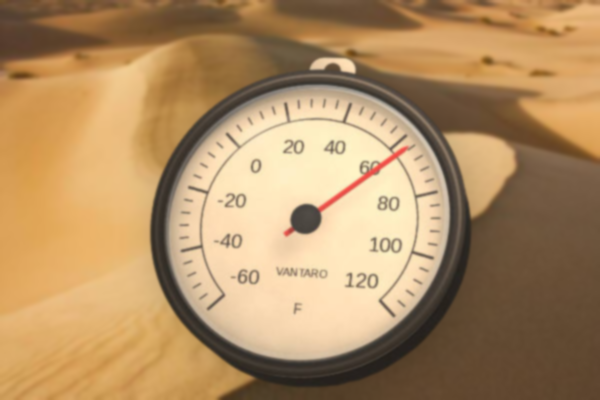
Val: 64 °F
